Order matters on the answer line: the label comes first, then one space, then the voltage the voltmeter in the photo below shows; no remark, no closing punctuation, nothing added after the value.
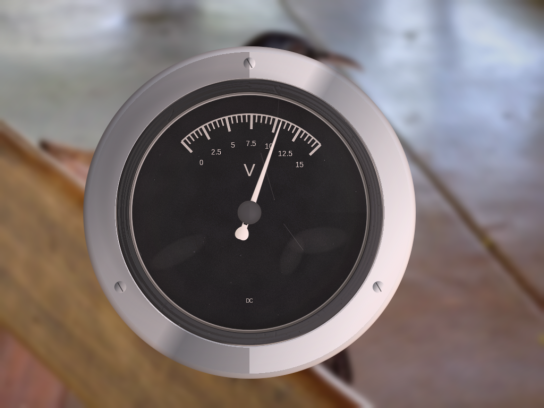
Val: 10.5 V
